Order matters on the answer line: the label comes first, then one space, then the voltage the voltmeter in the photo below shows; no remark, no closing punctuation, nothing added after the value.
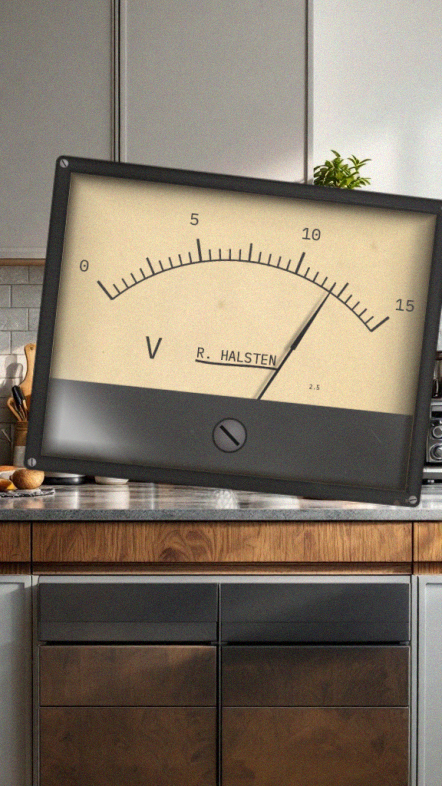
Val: 12 V
